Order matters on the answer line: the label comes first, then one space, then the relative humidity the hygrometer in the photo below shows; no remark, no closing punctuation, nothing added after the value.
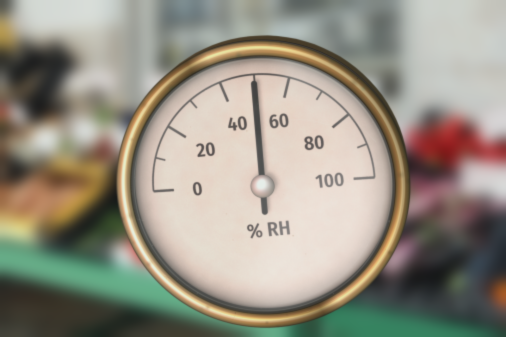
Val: 50 %
